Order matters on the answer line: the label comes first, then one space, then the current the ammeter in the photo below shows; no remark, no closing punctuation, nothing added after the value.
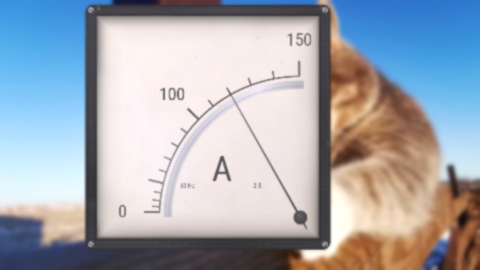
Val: 120 A
